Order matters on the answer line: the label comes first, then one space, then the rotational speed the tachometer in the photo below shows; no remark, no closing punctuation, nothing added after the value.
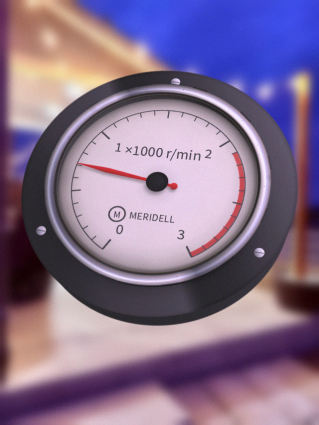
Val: 700 rpm
